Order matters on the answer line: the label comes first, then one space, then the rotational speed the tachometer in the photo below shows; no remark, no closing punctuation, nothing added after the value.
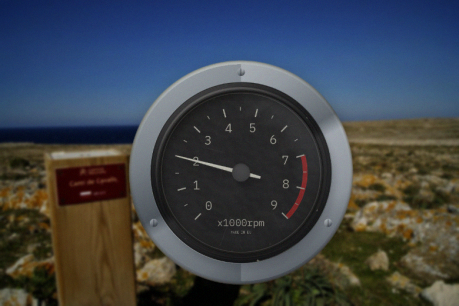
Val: 2000 rpm
